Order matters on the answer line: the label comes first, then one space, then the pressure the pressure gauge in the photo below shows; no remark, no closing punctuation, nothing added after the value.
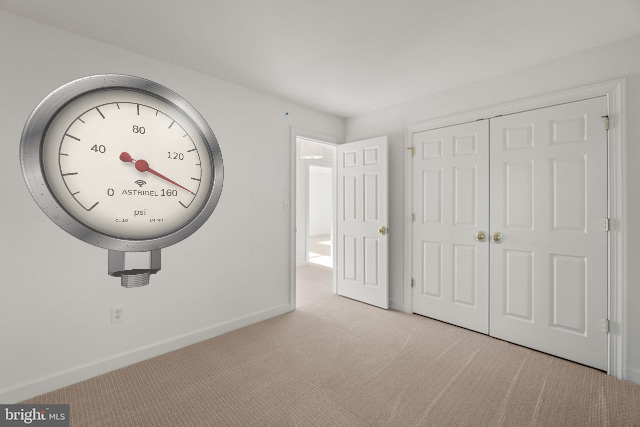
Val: 150 psi
